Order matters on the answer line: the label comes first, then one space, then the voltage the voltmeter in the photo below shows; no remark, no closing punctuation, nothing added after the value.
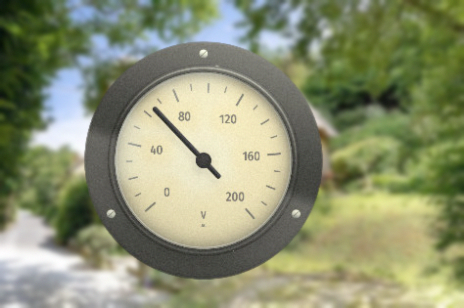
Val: 65 V
